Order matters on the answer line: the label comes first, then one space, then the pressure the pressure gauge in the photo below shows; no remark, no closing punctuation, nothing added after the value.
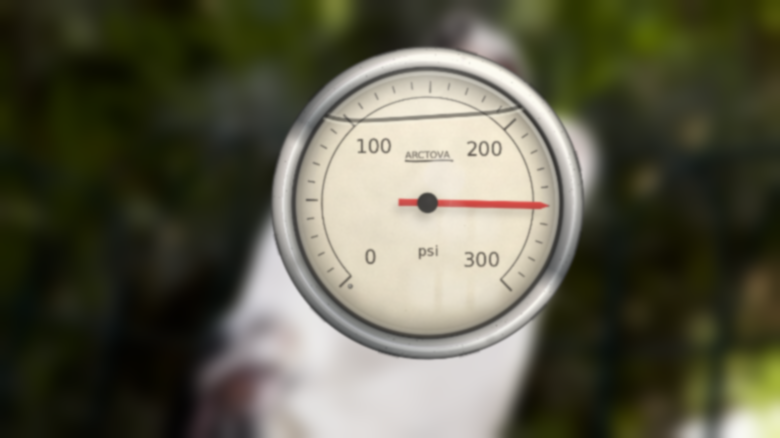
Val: 250 psi
